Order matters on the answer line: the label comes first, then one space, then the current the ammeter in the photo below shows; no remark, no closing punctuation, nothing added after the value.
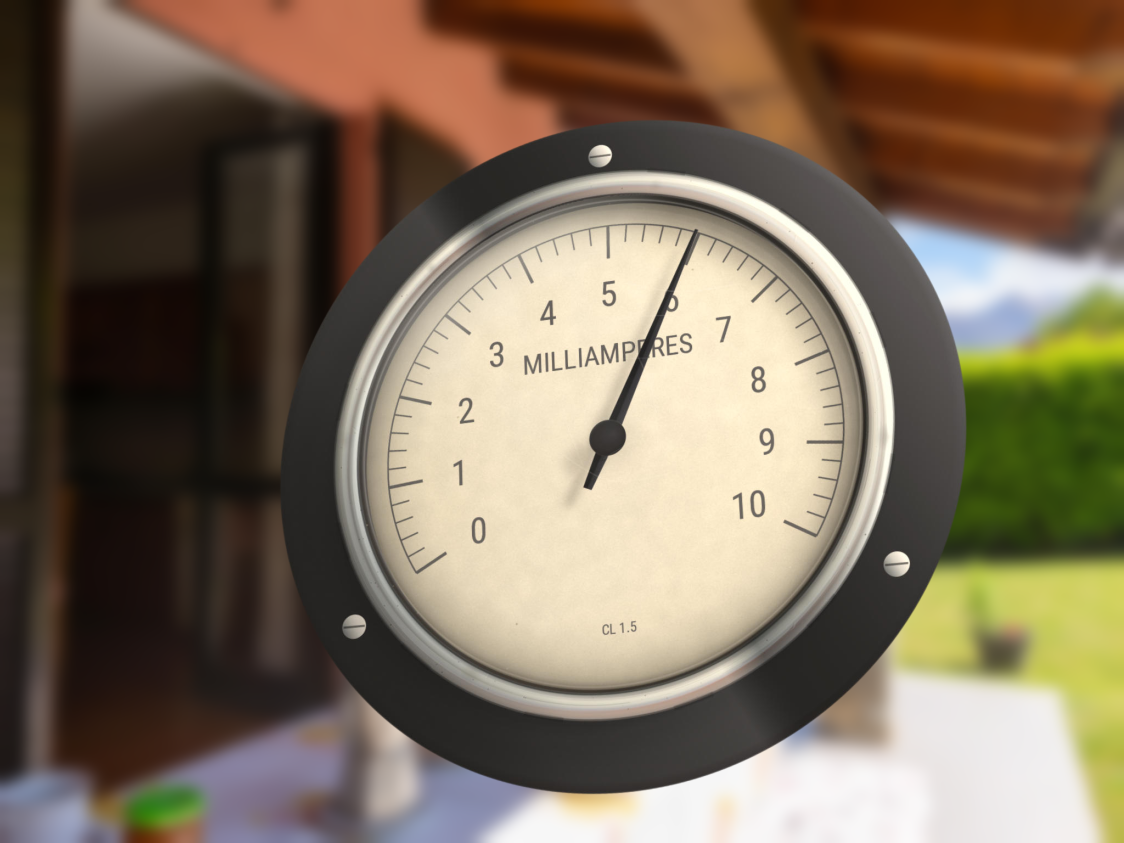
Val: 6 mA
